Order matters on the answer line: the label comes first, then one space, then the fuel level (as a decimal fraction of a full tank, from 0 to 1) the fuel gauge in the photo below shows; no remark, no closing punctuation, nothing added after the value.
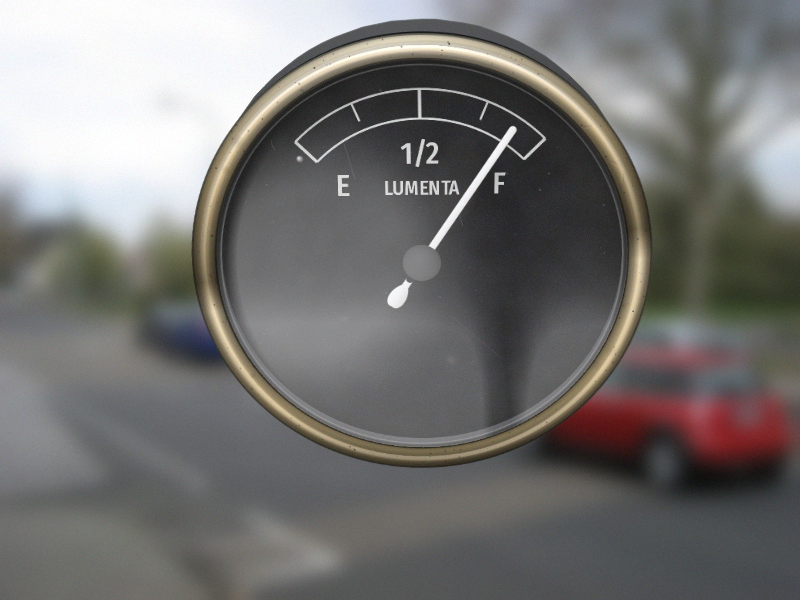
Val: 0.875
